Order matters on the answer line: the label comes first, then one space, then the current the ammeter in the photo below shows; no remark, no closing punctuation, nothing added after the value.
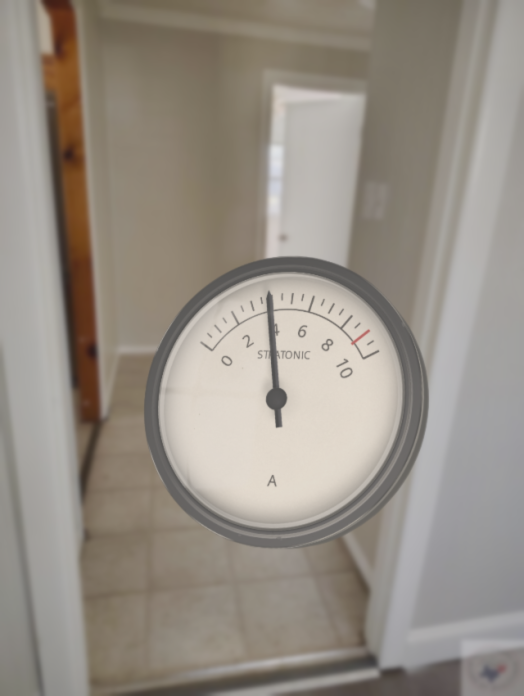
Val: 4 A
